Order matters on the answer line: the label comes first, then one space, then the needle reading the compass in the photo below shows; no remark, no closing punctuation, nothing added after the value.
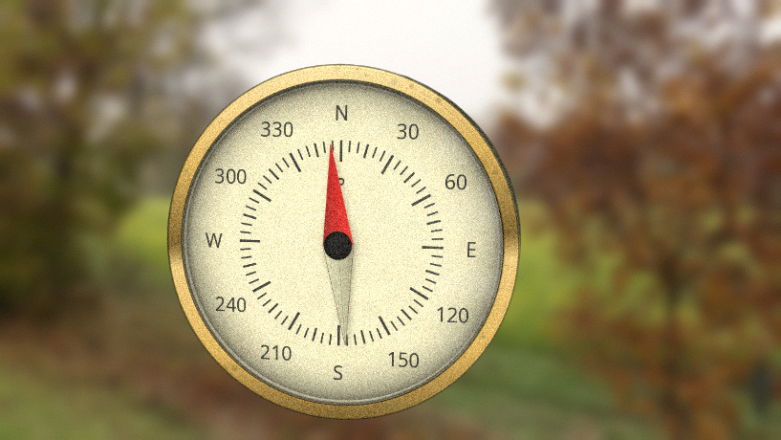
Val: 355 °
